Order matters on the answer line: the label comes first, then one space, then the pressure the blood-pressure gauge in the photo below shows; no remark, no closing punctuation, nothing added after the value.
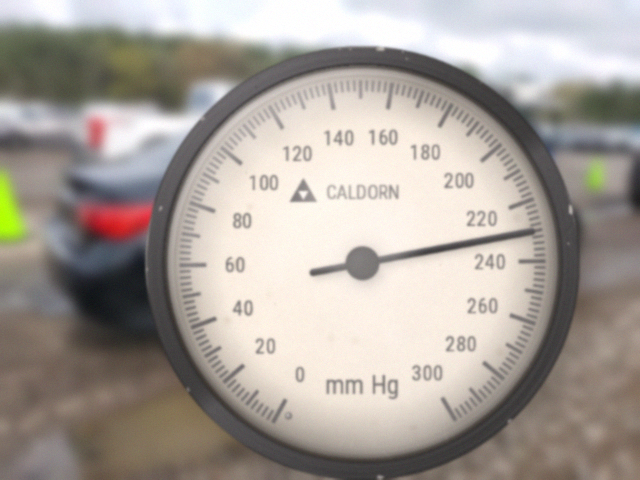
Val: 230 mmHg
